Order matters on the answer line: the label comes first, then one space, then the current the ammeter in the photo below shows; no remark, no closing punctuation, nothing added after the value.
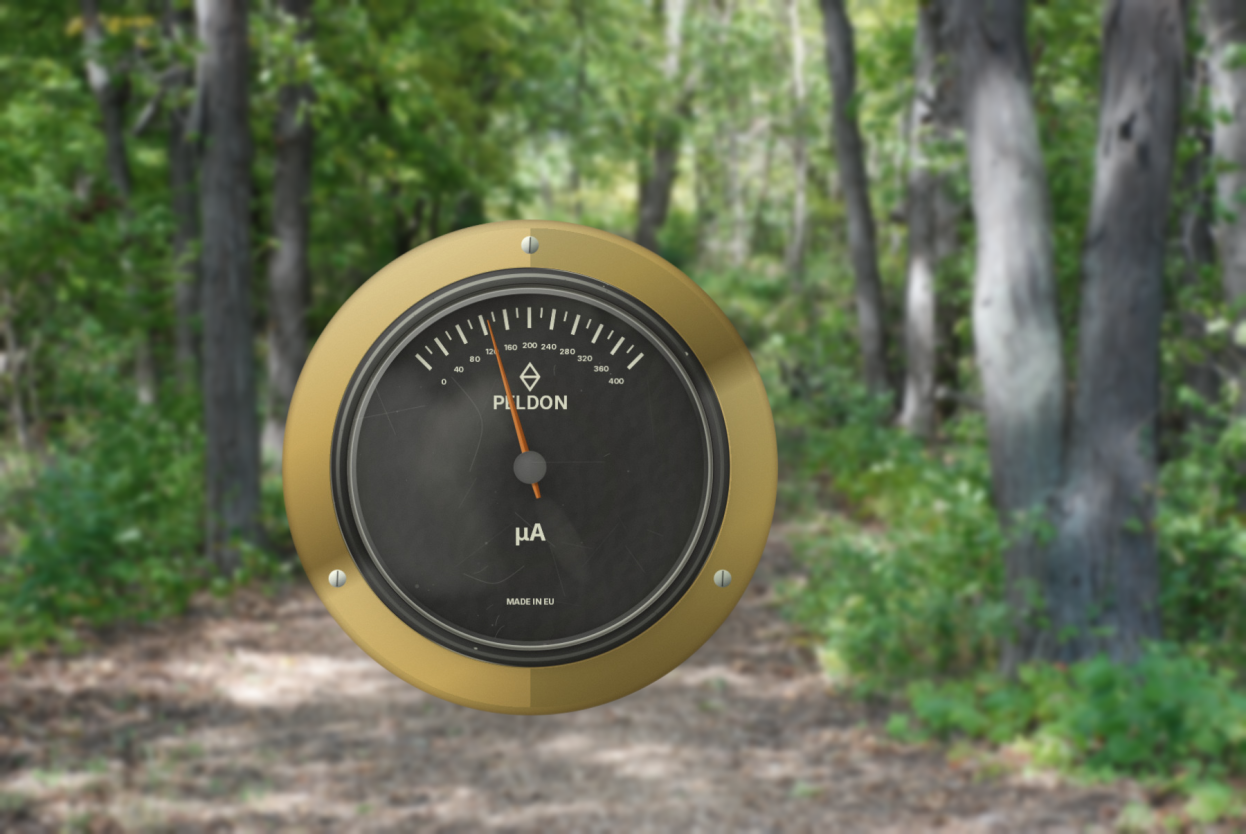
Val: 130 µA
